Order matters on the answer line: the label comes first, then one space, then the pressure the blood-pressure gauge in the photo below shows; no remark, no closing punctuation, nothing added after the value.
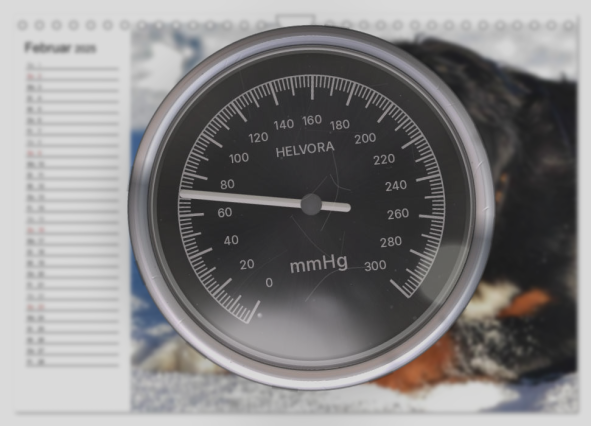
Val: 70 mmHg
